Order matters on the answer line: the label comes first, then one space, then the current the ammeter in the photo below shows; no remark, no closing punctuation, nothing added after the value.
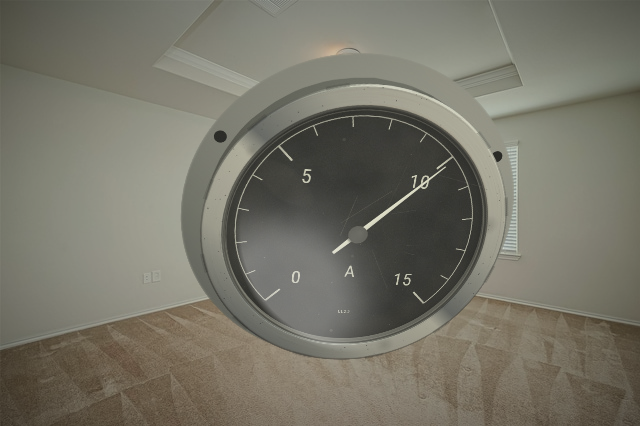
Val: 10 A
